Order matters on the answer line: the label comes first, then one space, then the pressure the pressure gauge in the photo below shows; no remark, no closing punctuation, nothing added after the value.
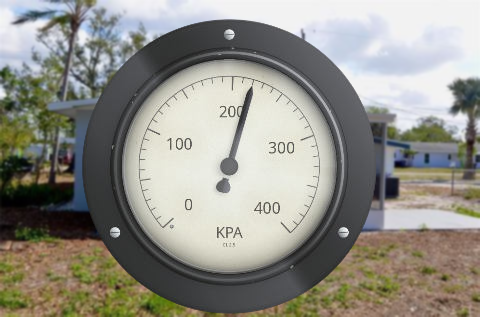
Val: 220 kPa
